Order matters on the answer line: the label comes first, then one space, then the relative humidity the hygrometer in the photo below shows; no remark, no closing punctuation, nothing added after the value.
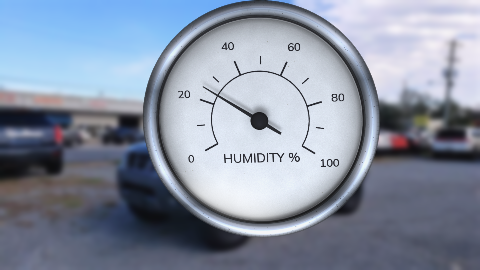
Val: 25 %
